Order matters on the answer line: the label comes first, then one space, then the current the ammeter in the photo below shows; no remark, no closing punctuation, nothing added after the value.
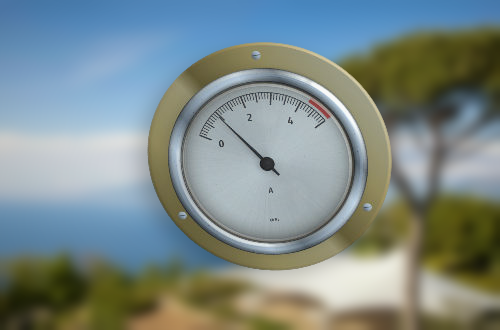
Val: 1 A
